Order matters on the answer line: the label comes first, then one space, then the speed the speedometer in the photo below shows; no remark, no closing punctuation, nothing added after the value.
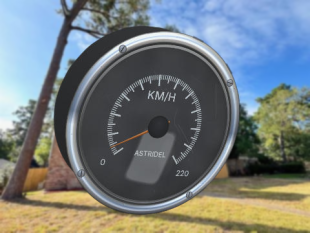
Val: 10 km/h
